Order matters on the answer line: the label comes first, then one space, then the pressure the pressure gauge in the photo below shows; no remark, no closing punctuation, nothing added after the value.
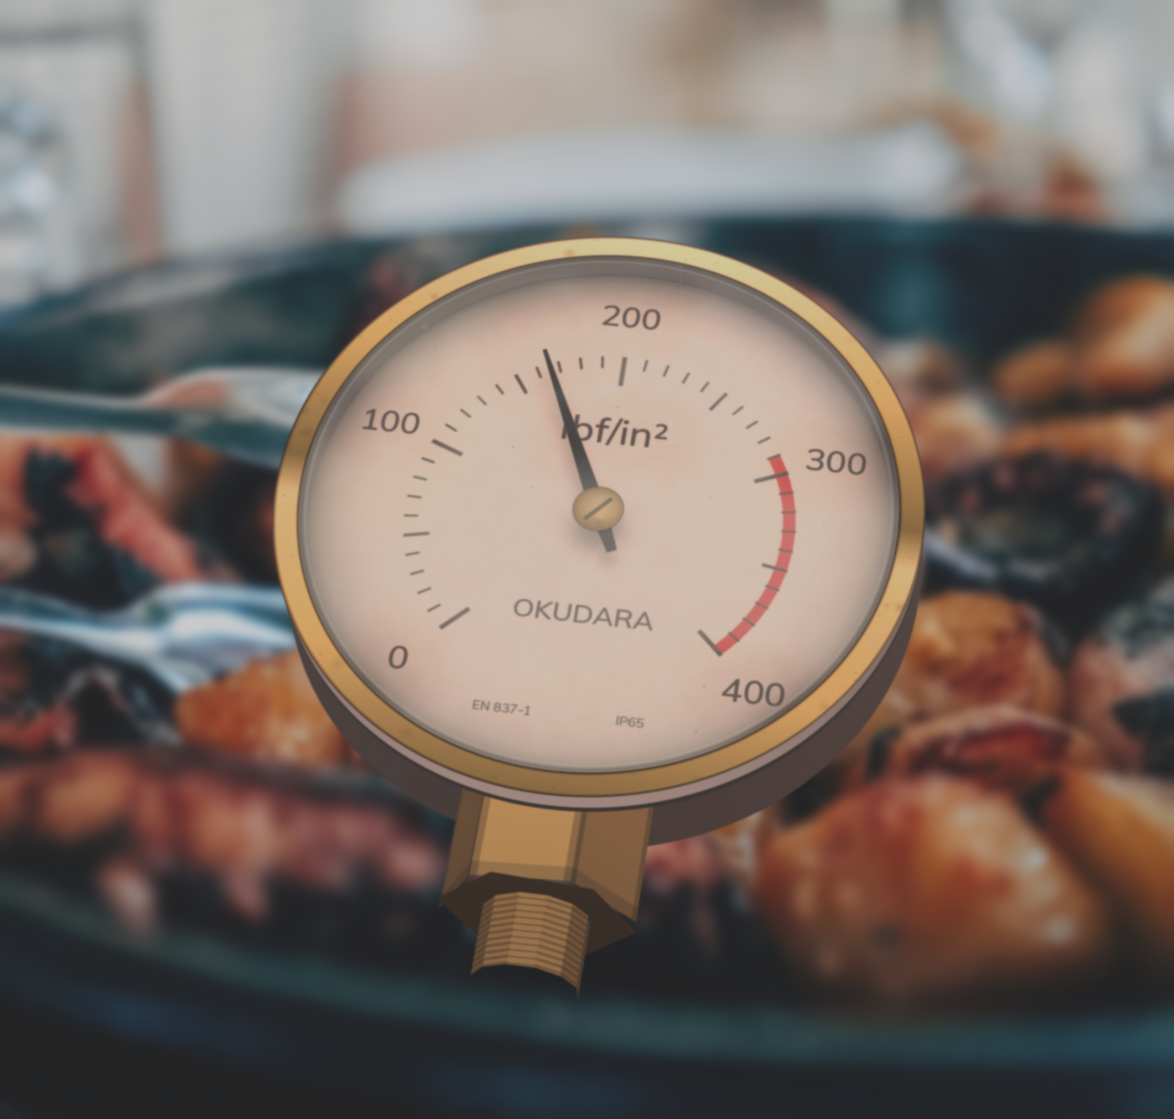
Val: 165 psi
